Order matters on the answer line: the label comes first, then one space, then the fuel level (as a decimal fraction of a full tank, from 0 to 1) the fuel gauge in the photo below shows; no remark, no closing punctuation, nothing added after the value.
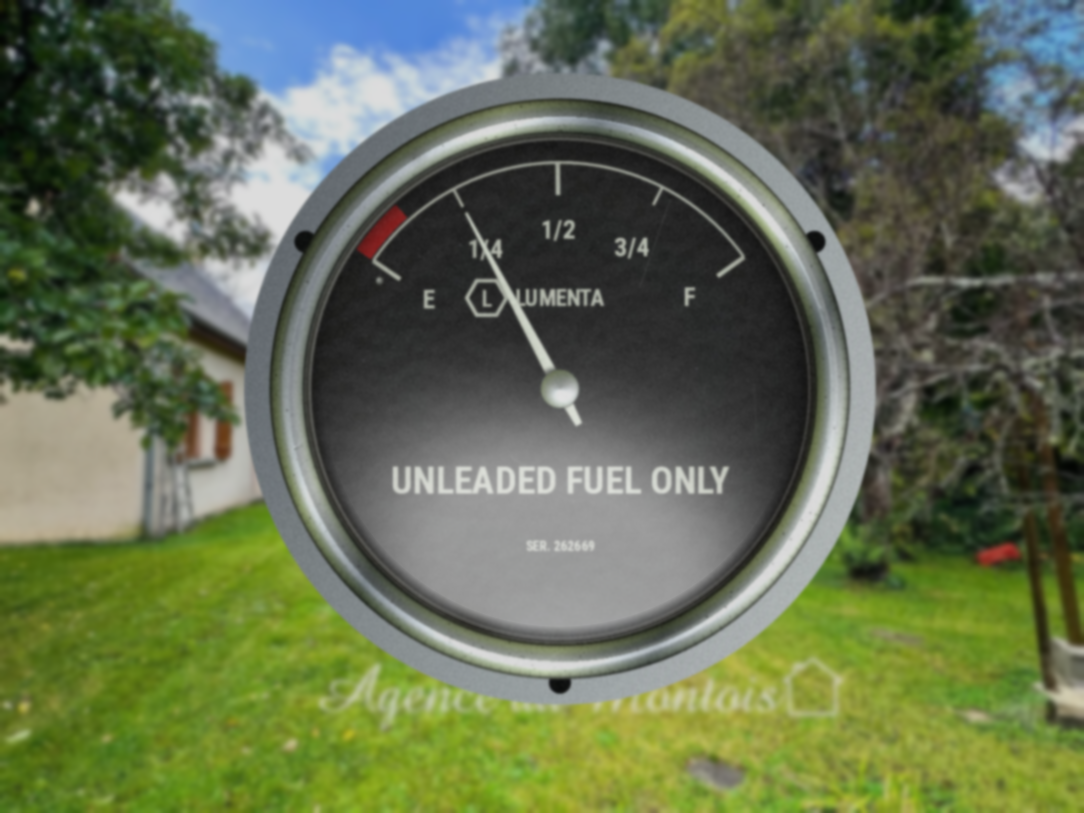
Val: 0.25
